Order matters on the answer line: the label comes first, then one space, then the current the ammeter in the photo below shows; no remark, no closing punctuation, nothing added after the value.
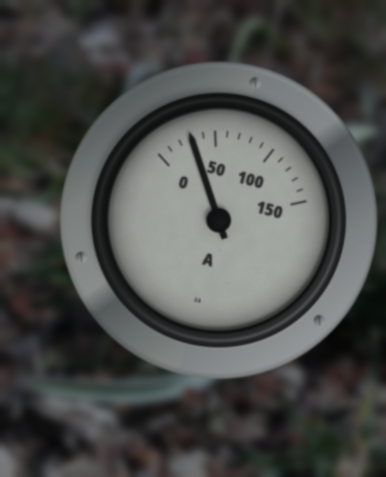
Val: 30 A
